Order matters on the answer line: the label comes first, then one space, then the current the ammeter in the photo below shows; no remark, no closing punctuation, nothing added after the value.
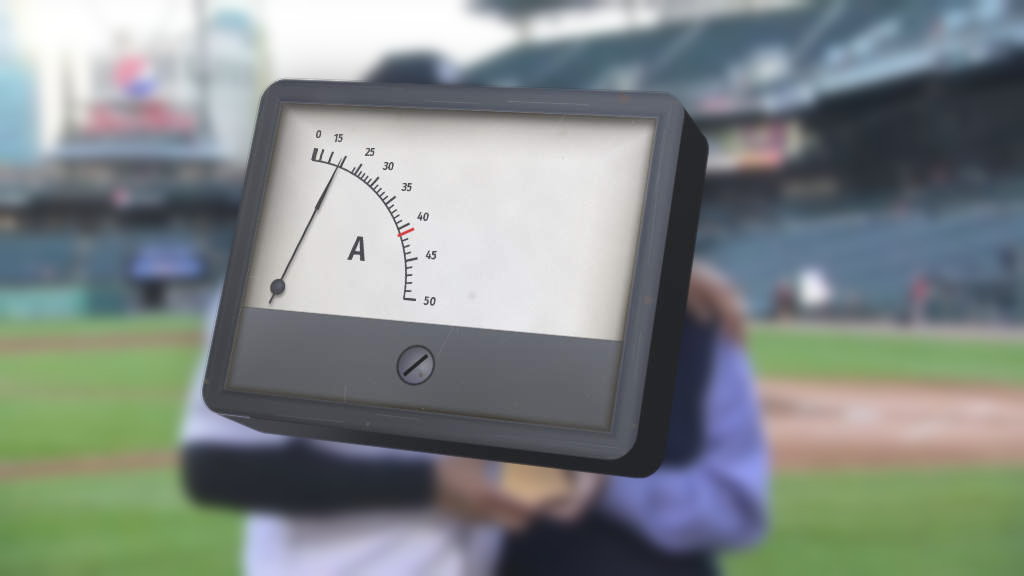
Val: 20 A
